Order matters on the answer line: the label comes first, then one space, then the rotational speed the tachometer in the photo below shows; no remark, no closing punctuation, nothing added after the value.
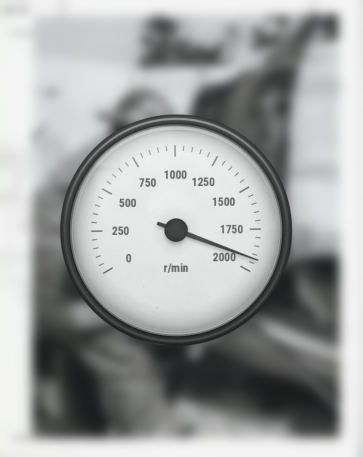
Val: 1925 rpm
